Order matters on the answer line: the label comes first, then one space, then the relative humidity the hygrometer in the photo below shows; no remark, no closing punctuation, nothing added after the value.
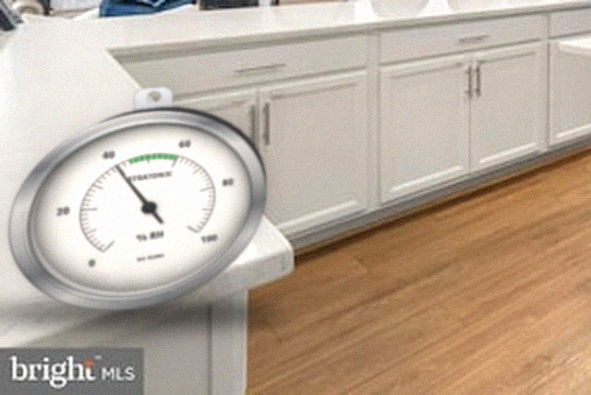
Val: 40 %
